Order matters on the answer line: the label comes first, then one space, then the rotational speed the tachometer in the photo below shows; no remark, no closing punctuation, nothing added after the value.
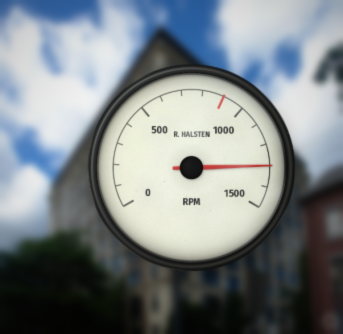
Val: 1300 rpm
